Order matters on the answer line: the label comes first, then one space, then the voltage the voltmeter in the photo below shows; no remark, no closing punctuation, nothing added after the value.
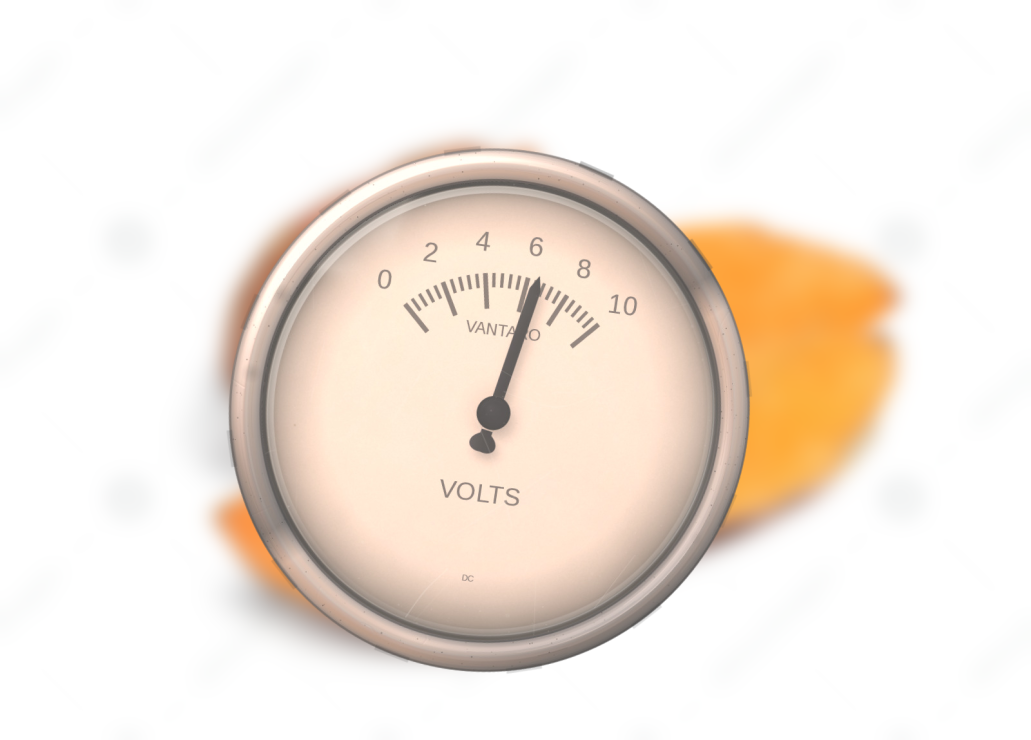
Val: 6.4 V
